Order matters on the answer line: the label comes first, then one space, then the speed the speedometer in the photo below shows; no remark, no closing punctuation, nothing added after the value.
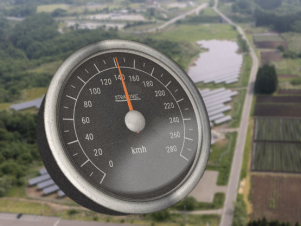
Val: 140 km/h
